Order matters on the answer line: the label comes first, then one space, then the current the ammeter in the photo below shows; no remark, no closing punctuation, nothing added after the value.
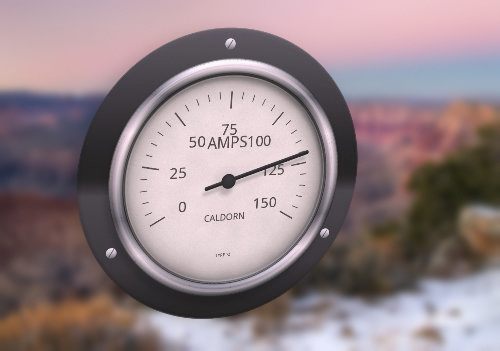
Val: 120 A
